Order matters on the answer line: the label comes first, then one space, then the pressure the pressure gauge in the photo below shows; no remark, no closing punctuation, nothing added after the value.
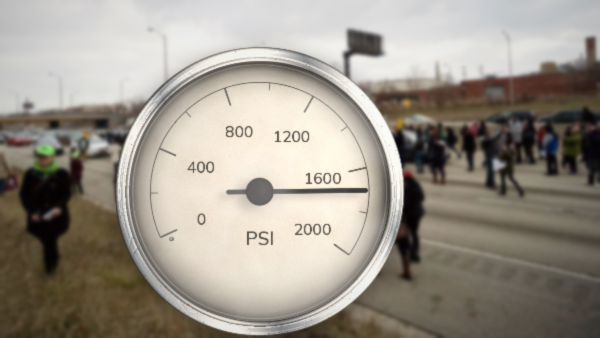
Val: 1700 psi
